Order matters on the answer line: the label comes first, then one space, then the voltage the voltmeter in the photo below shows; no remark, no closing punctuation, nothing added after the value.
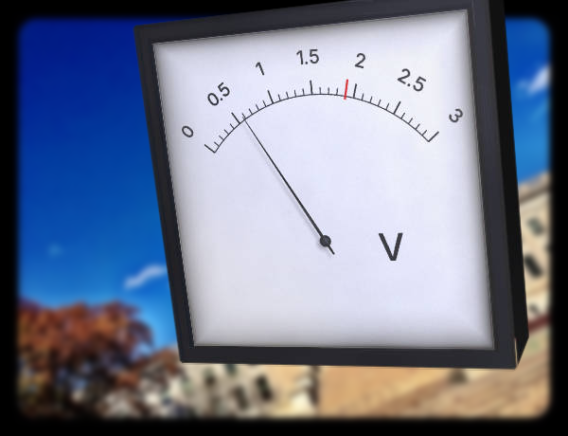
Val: 0.6 V
